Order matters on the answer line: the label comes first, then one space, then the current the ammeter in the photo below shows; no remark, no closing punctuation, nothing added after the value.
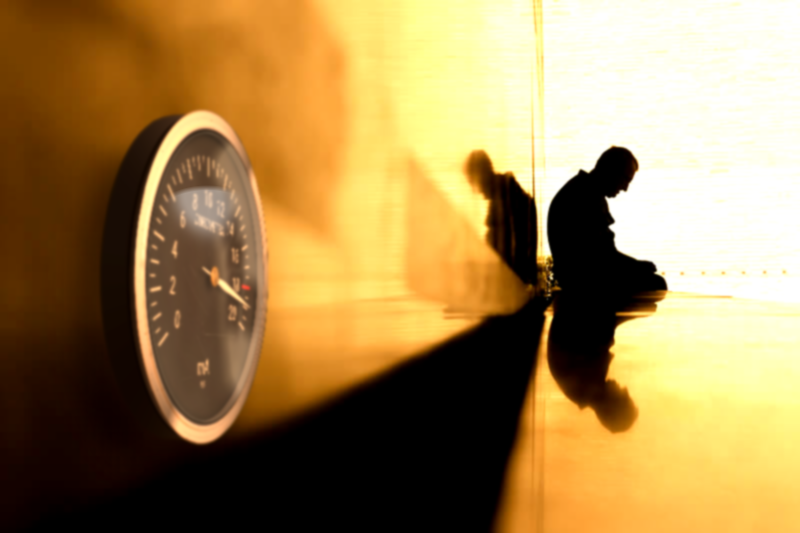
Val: 19 mA
